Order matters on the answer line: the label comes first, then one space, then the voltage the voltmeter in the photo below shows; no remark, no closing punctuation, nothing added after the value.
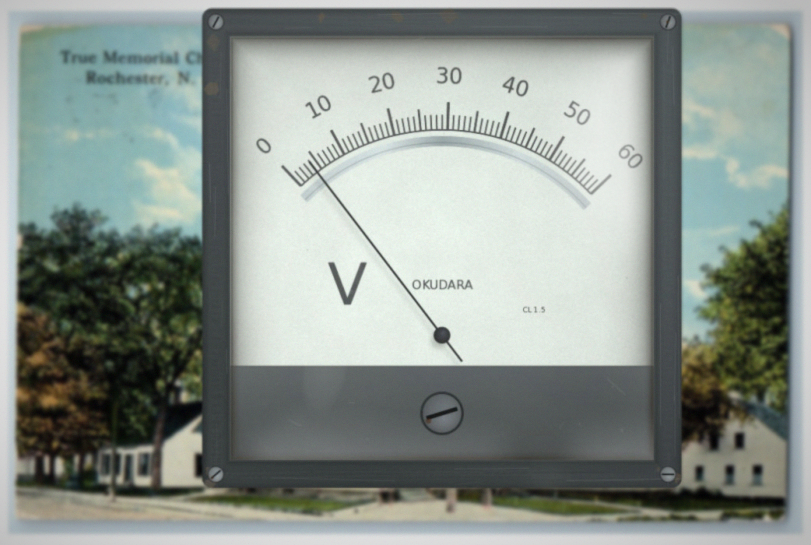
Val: 4 V
